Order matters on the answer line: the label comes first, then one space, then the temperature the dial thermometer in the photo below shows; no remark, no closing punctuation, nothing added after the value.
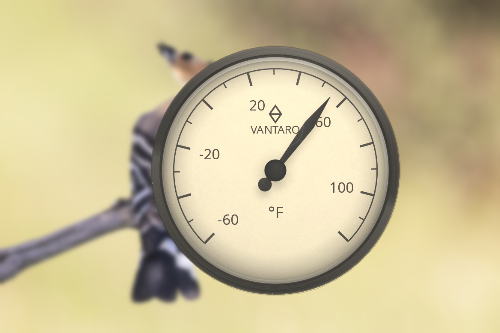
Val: 55 °F
